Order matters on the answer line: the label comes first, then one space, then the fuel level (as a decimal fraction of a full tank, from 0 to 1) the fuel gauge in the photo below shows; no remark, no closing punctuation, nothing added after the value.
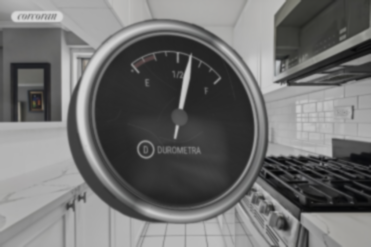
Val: 0.625
